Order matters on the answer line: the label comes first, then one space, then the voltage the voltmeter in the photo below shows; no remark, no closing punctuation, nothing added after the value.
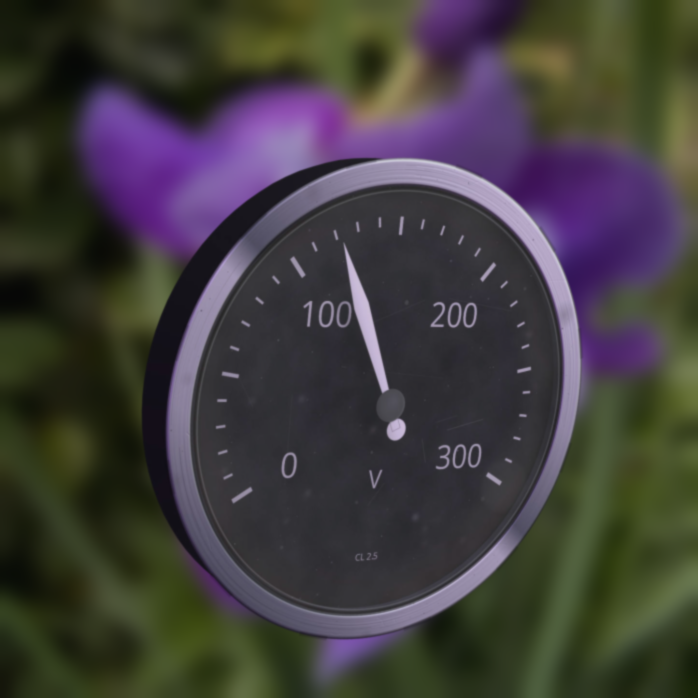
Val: 120 V
